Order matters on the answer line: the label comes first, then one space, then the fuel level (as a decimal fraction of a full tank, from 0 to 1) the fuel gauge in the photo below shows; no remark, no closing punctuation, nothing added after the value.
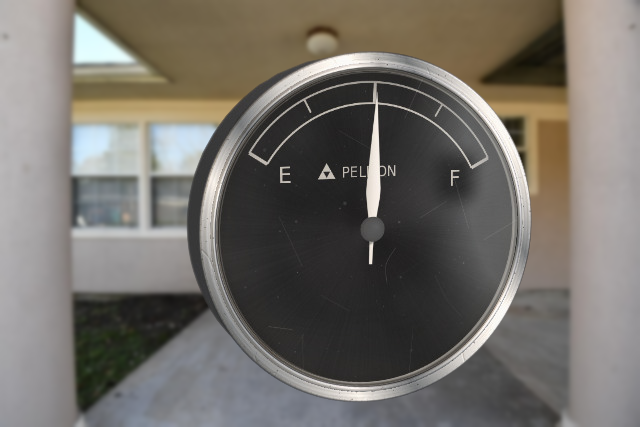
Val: 0.5
